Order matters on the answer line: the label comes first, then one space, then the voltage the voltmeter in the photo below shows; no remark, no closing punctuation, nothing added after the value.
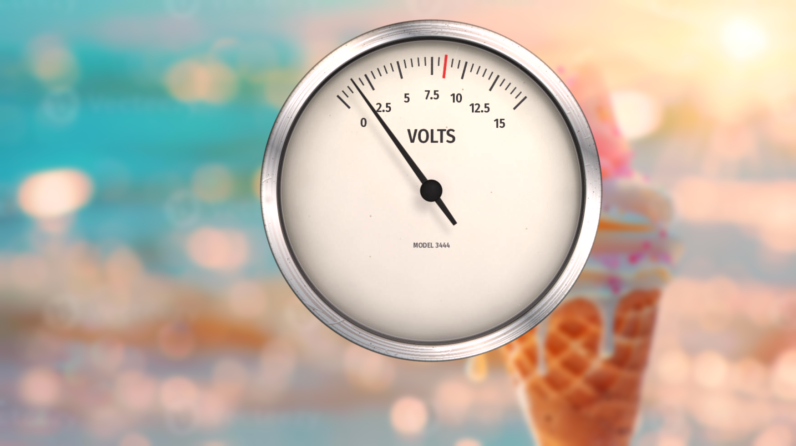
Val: 1.5 V
